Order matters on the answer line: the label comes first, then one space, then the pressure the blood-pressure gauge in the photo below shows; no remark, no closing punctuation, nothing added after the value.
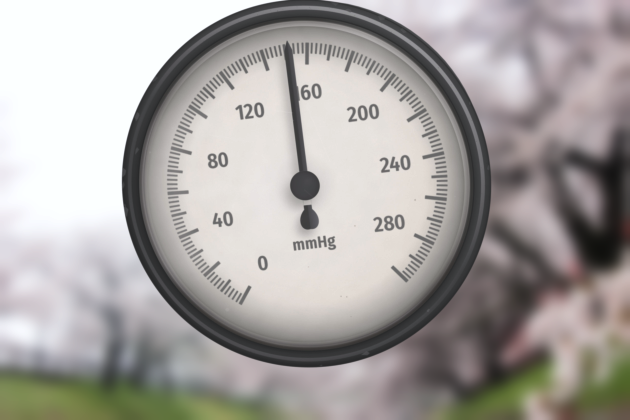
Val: 152 mmHg
